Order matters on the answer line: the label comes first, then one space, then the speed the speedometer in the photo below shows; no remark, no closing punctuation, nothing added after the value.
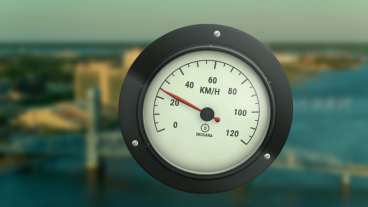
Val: 25 km/h
